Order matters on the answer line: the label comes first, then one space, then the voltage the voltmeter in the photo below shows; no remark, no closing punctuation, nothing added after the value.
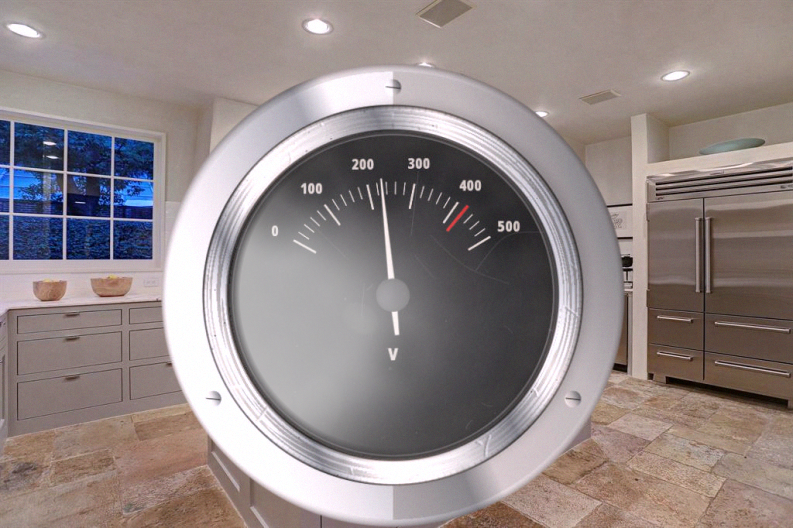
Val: 230 V
